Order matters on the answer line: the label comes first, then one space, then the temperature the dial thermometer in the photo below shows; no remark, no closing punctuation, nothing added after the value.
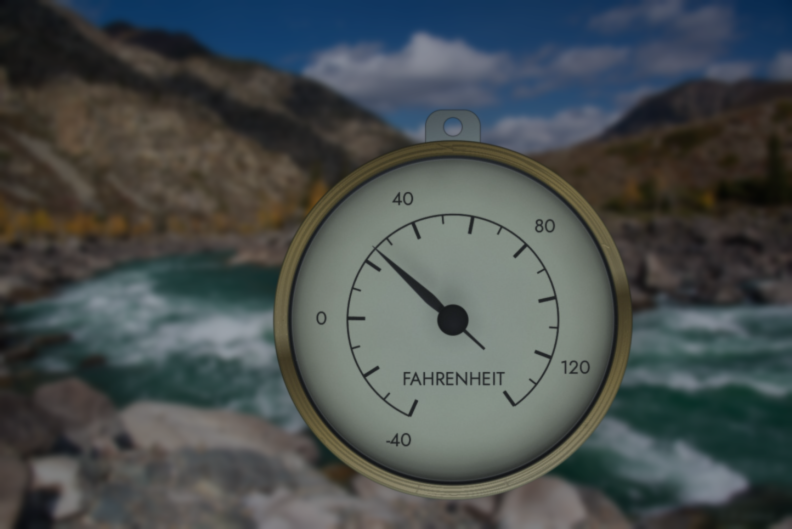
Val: 25 °F
